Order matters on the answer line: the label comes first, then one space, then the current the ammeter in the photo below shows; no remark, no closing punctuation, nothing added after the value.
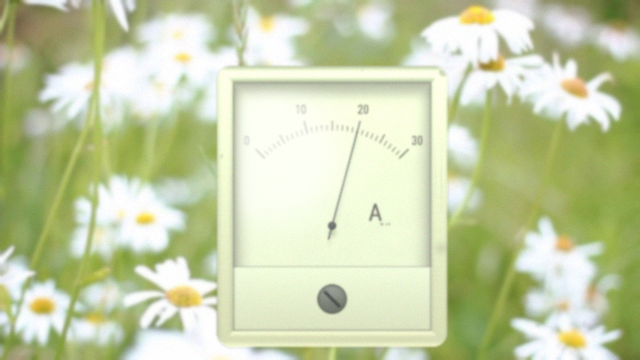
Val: 20 A
